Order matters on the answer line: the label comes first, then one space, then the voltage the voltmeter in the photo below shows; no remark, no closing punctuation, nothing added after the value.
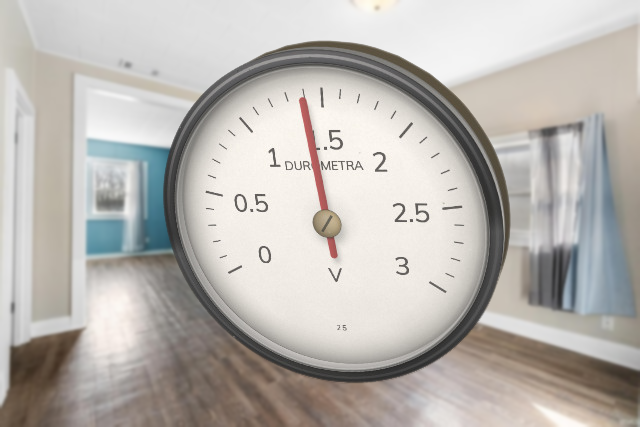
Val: 1.4 V
